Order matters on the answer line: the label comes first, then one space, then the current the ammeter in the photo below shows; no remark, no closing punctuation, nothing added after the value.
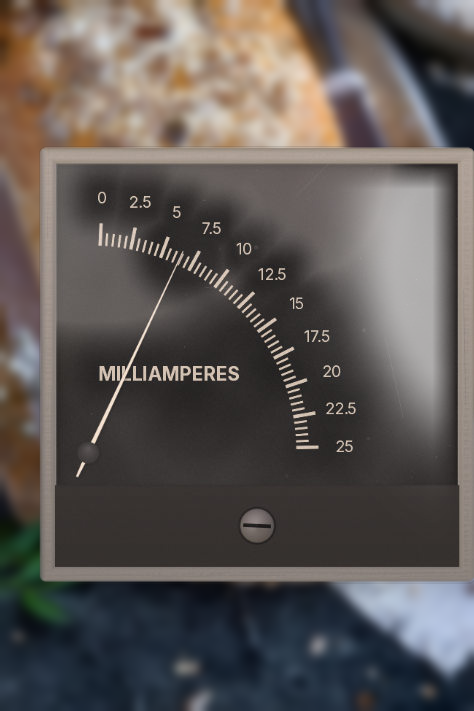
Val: 6.5 mA
